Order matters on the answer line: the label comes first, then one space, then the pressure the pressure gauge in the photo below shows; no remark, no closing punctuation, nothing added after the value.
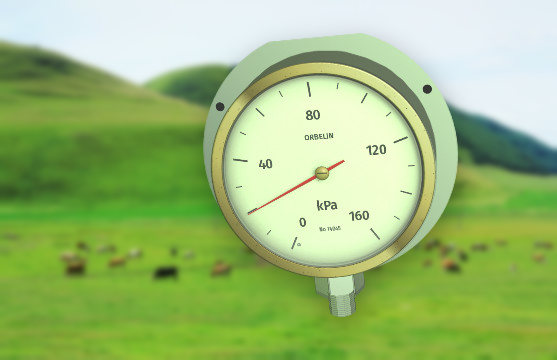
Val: 20 kPa
